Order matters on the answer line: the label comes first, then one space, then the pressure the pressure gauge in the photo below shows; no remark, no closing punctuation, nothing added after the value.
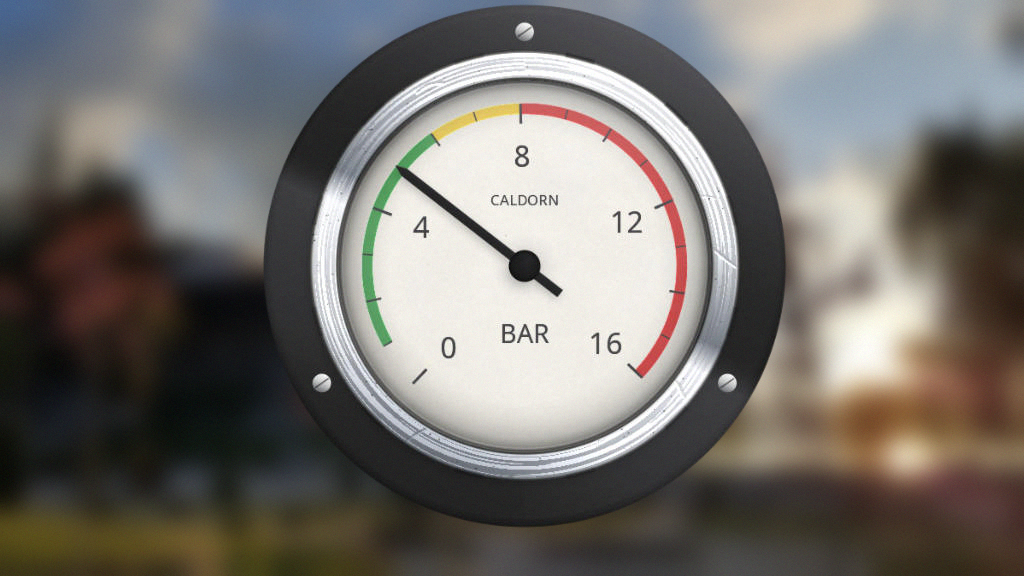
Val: 5 bar
